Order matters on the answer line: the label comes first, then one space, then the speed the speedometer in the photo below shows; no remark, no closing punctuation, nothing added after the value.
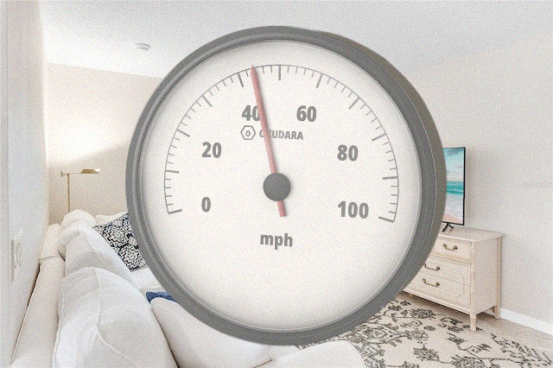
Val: 44 mph
